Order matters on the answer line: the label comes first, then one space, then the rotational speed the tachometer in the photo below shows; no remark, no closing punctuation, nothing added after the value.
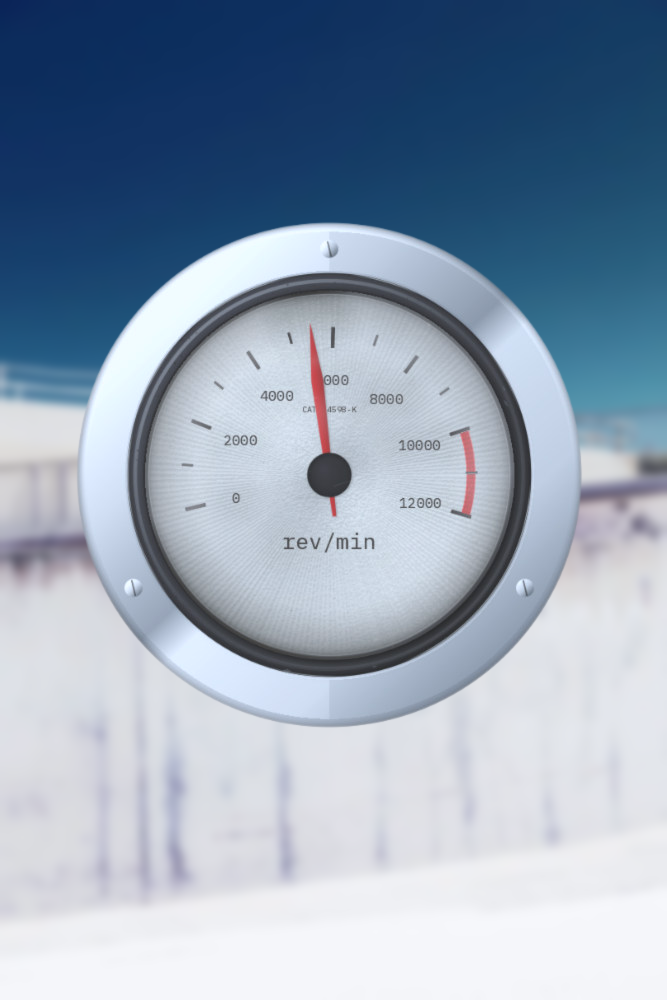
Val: 5500 rpm
